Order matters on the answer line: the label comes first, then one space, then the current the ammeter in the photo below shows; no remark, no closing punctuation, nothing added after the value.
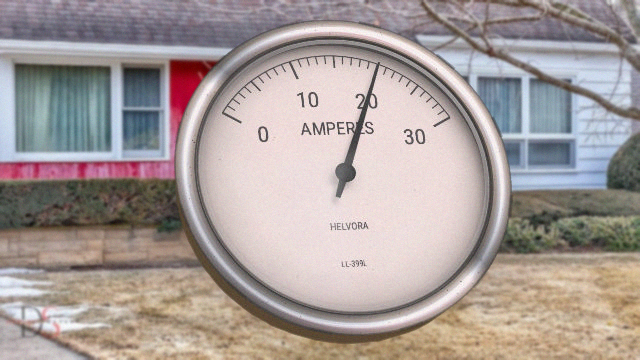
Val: 20 A
